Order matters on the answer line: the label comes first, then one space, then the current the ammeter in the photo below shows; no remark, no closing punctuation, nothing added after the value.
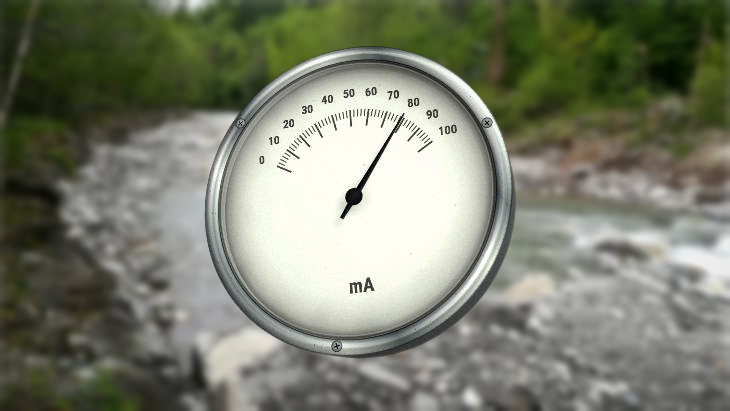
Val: 80 mA
